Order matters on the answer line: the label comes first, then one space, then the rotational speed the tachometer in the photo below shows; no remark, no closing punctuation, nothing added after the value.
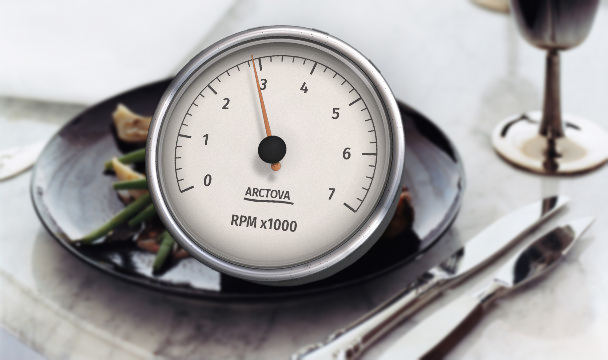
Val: 2900 rpm
